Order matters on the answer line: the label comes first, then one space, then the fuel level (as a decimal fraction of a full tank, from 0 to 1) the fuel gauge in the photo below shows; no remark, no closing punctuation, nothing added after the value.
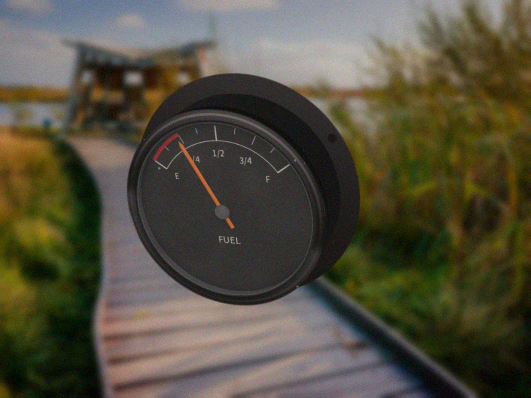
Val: 0.25
